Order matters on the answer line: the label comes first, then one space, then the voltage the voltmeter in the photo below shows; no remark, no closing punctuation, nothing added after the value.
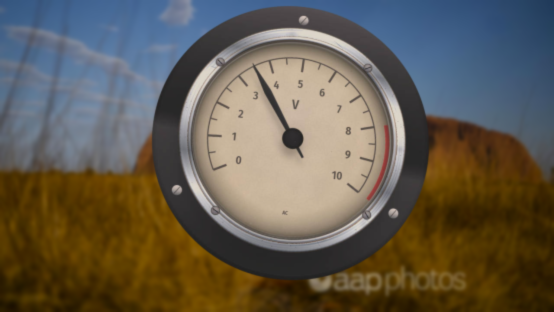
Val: 3.5 V
